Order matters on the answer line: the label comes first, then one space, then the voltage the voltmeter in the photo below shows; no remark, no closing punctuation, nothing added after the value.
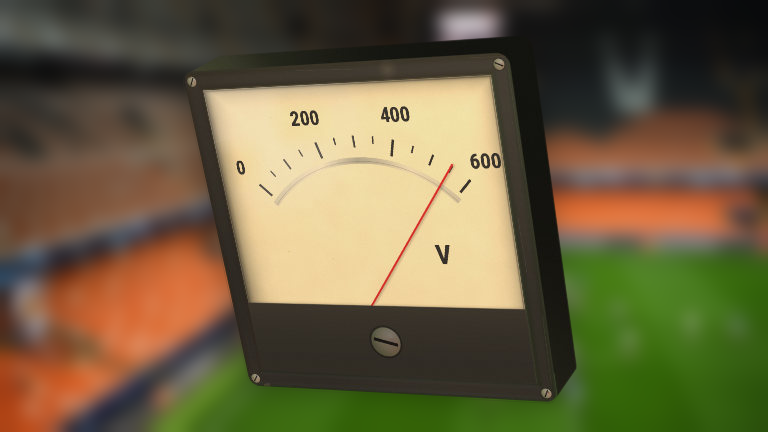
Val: 550 V
